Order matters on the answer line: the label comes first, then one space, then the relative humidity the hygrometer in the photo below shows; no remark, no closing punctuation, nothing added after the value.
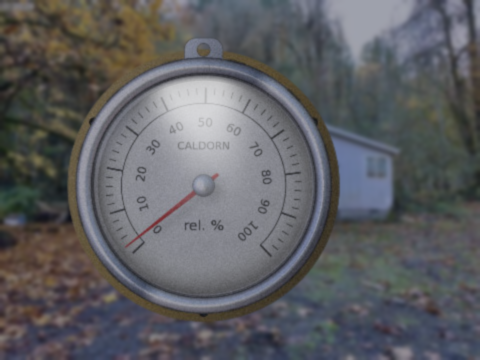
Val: 2 %
